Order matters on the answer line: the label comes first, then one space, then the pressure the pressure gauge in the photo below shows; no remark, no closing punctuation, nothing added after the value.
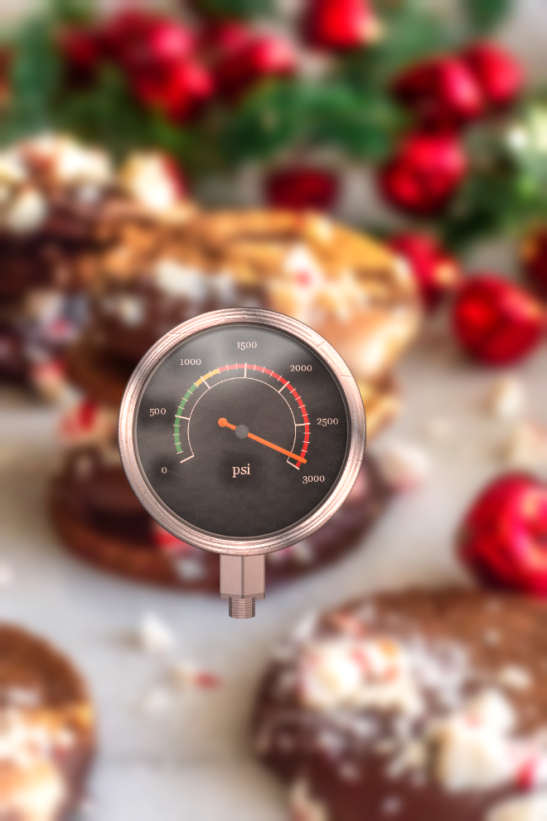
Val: 2900 psi
